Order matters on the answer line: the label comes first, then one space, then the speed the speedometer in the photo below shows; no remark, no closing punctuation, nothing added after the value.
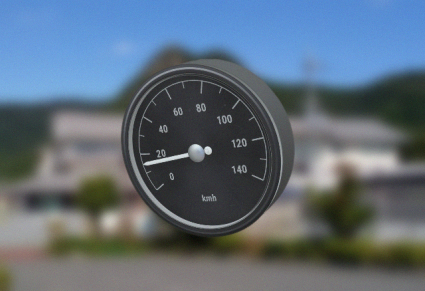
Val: 15 km/h
